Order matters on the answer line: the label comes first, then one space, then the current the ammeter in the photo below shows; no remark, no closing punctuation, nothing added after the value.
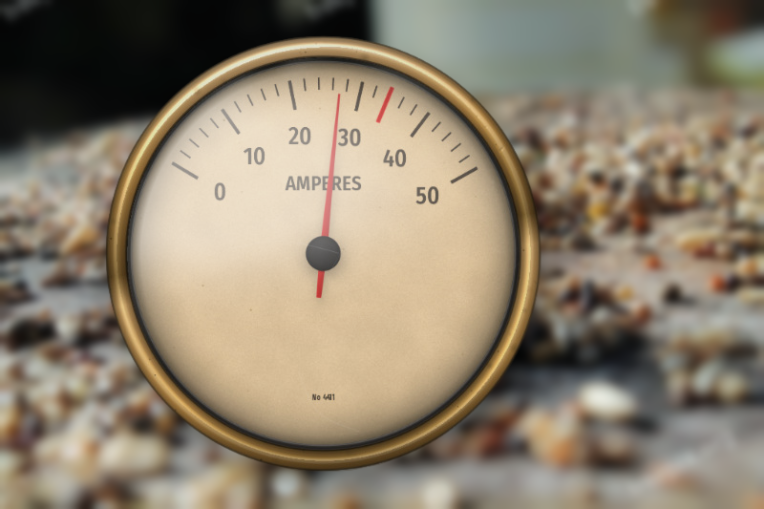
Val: 27 A
